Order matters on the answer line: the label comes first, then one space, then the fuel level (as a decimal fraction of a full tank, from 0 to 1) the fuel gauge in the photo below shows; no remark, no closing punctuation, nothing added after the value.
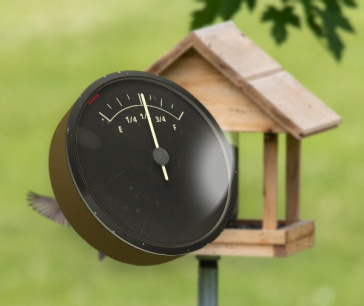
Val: 0.5
